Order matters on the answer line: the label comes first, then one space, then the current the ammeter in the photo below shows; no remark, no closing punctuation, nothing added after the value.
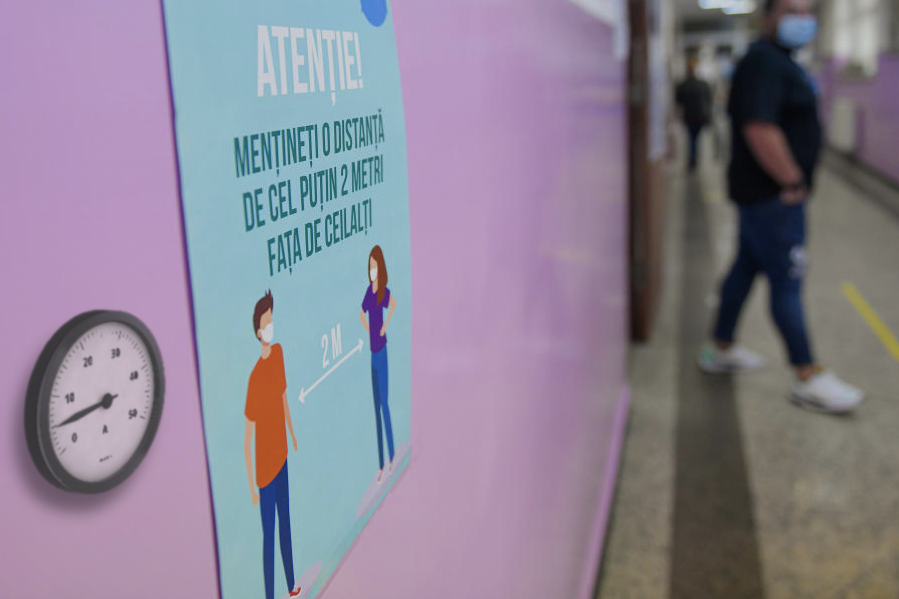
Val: 5 A
